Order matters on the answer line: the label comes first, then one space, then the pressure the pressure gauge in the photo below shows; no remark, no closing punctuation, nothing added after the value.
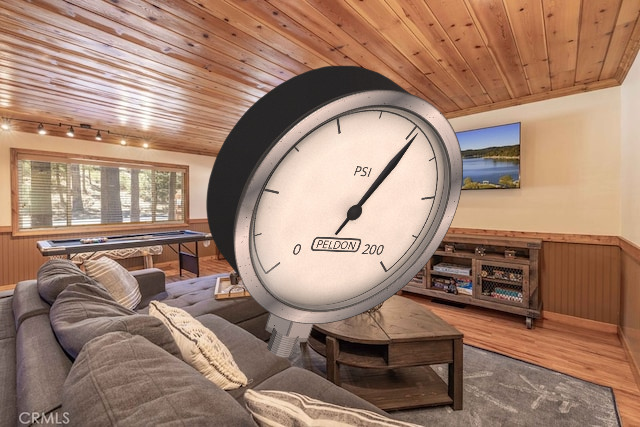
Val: 120 psi
